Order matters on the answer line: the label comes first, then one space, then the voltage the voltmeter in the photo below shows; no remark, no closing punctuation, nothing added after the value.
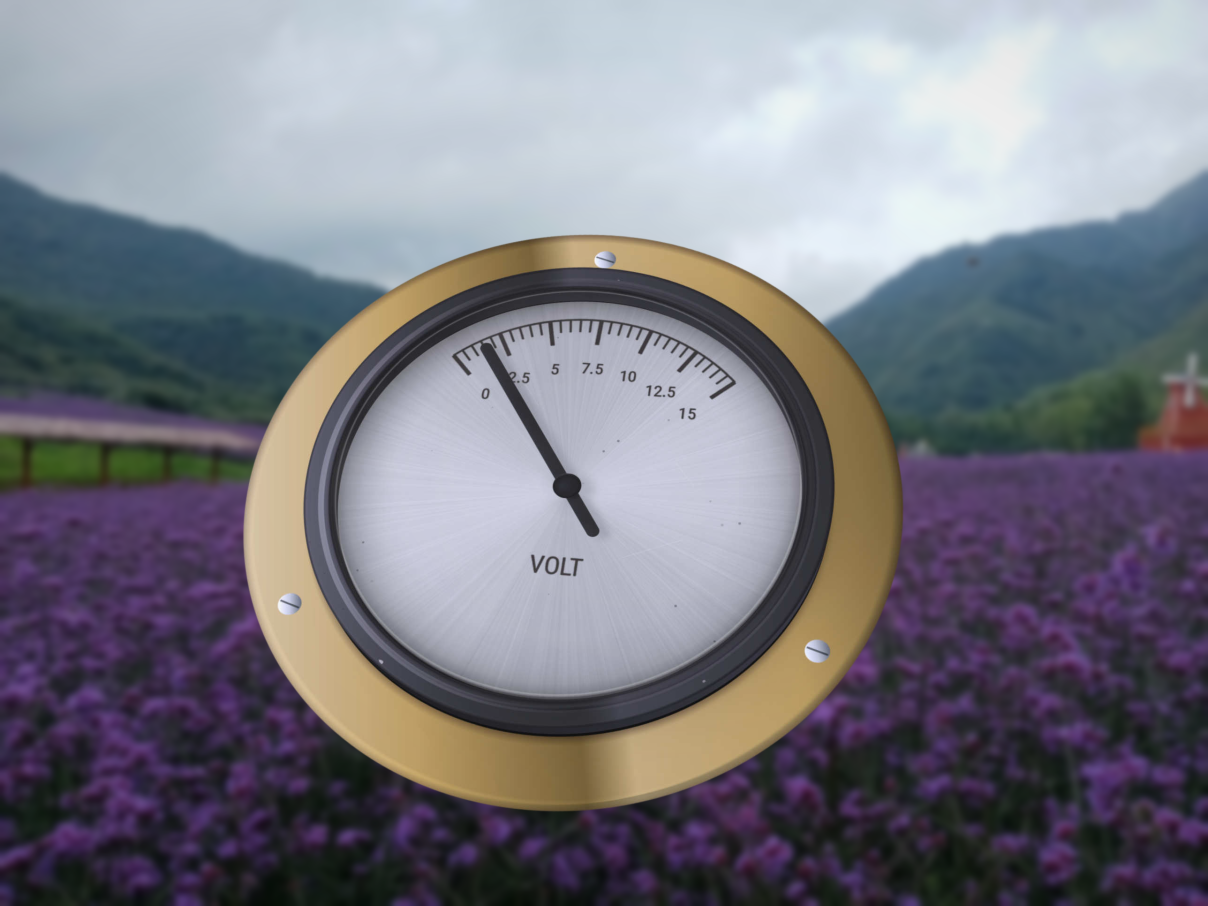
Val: 1.5 V
